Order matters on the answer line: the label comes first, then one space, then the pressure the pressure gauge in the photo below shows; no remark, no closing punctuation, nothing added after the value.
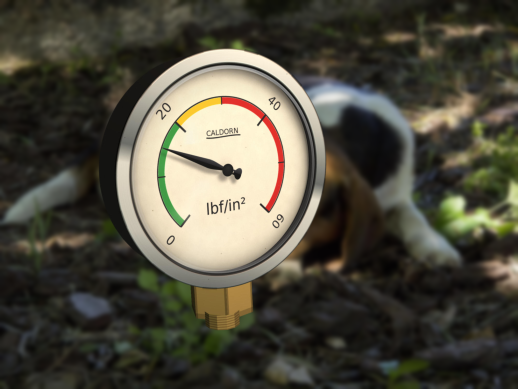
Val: 15 psi
